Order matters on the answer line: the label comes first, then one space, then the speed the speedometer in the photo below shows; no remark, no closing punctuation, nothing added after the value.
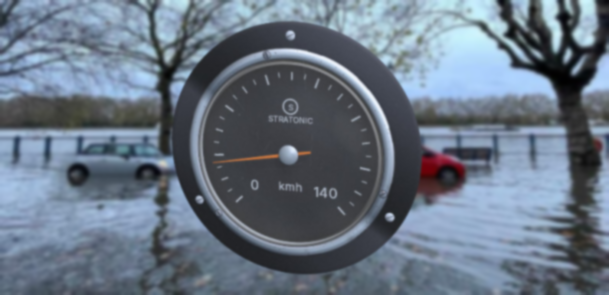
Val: 17.5 km/h
